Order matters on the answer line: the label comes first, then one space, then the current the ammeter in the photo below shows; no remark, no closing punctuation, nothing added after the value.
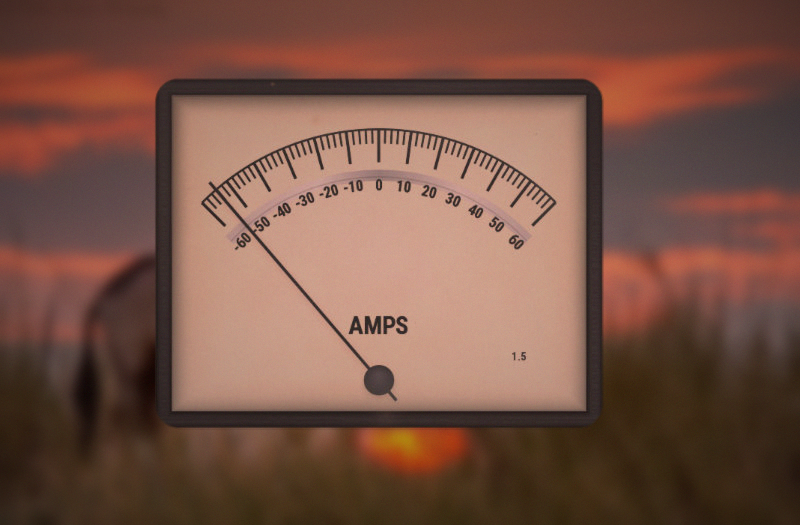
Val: -54 A
